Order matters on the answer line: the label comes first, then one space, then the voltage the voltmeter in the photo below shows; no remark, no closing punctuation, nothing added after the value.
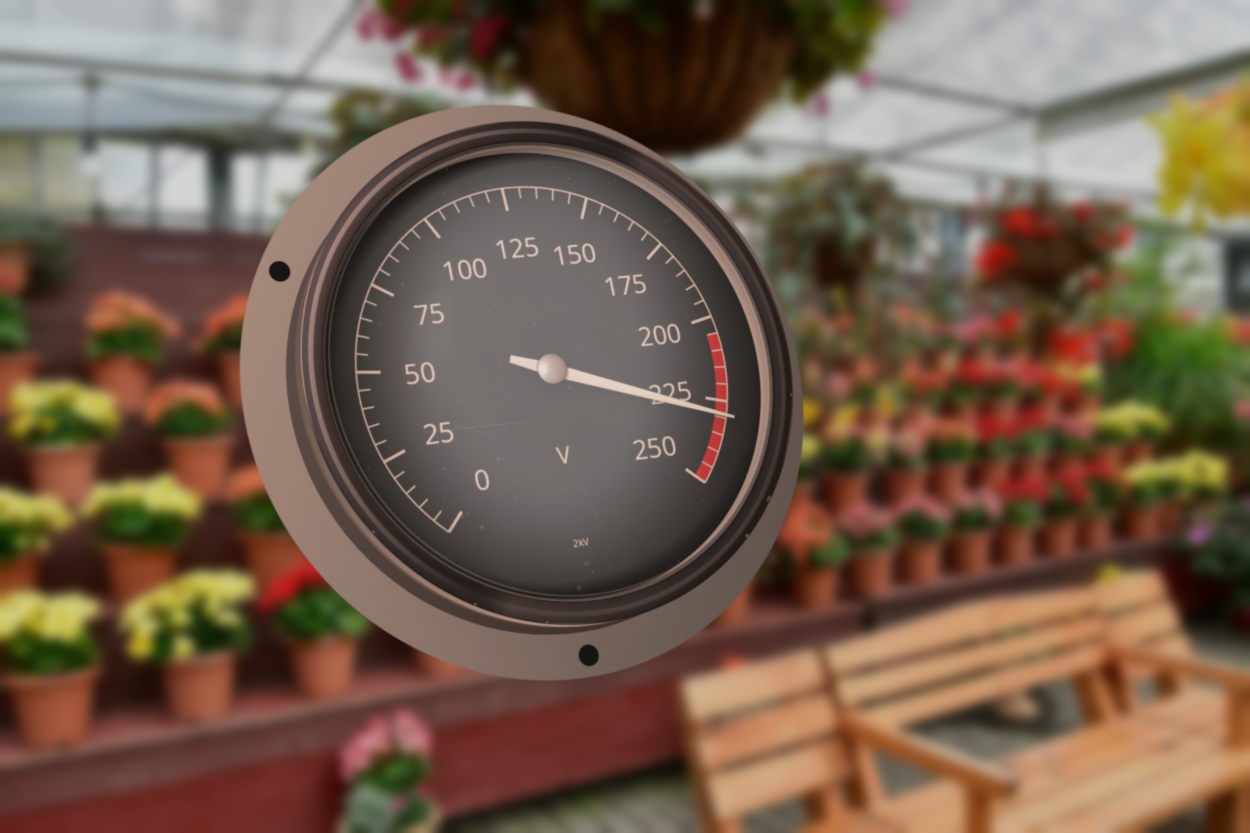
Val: 230 V
